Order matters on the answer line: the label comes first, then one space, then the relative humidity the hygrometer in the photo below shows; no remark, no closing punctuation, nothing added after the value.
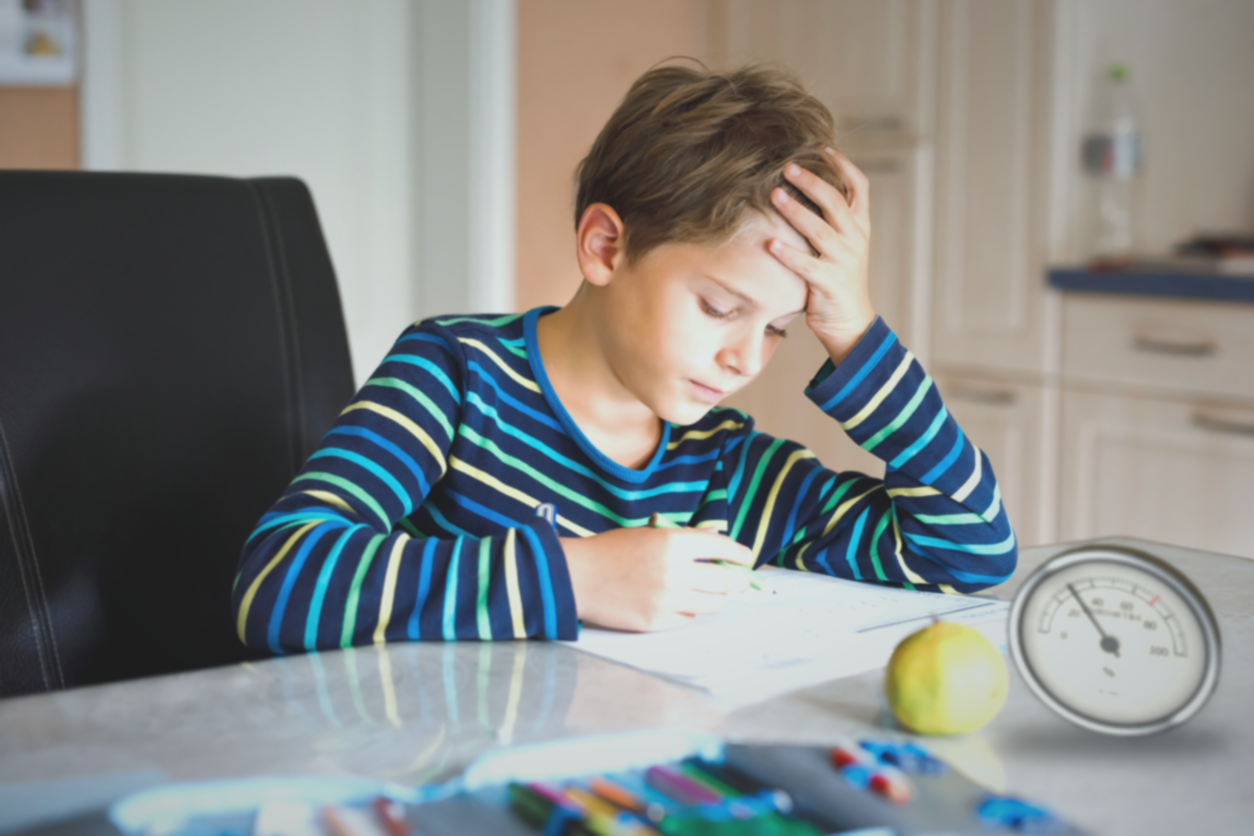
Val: 30 %
